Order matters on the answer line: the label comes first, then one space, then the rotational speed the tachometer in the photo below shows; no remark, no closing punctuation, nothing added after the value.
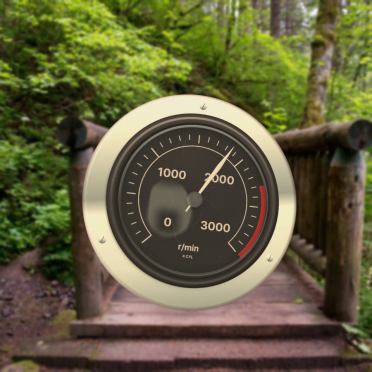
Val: 1850 rpm
